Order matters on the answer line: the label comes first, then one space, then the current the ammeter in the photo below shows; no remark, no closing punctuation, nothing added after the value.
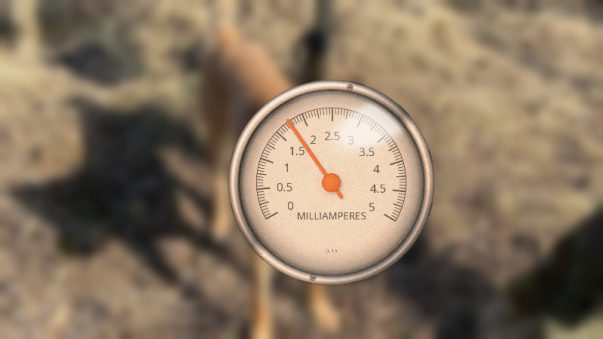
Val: 1.75 mA
